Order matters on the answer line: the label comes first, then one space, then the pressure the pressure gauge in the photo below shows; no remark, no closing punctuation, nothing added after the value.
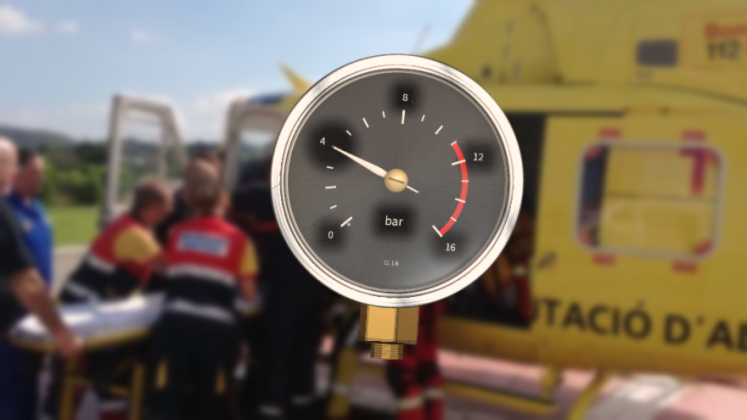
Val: 4 bar
